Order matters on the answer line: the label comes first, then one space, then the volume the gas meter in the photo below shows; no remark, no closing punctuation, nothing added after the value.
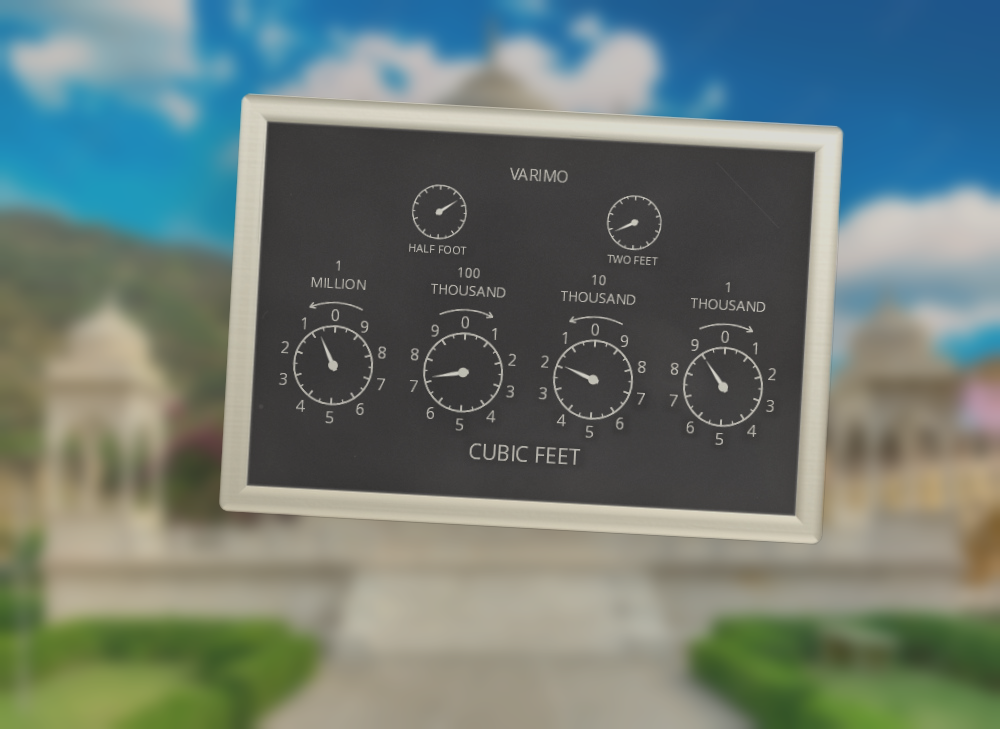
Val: 71900 ft³
